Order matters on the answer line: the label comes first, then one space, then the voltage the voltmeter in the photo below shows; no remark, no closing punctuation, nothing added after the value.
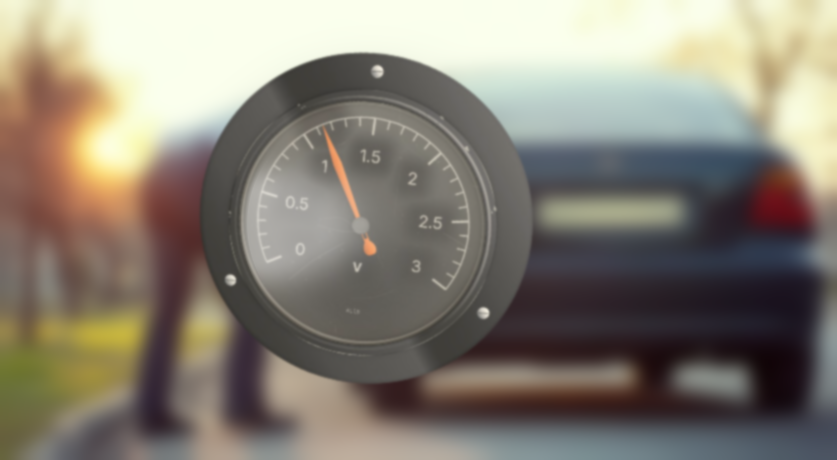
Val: 1.15 V
